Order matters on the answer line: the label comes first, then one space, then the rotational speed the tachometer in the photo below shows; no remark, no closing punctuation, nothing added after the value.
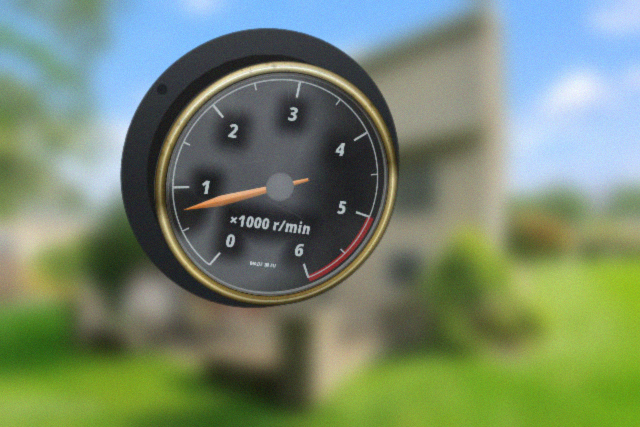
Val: 750 rpm
